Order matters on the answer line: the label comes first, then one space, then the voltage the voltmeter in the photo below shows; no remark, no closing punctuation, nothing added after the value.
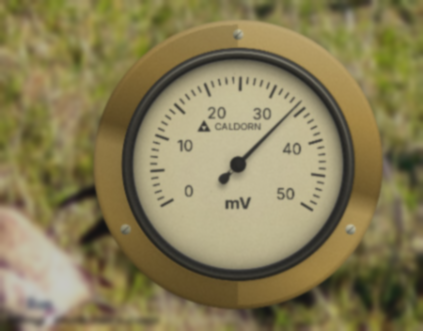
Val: 34 mV
